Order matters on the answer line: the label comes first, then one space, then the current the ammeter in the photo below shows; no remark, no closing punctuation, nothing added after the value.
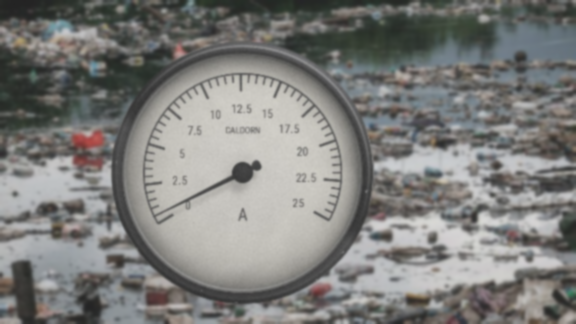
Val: 0.5 A
